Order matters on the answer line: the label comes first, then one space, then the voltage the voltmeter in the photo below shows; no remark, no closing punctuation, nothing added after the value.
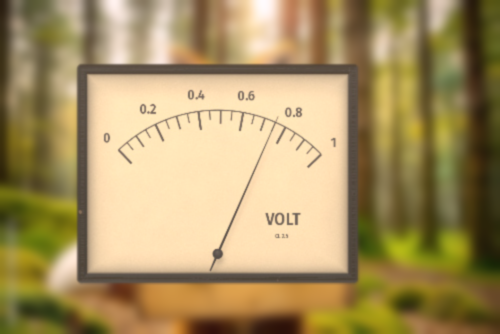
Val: 0.75 V
